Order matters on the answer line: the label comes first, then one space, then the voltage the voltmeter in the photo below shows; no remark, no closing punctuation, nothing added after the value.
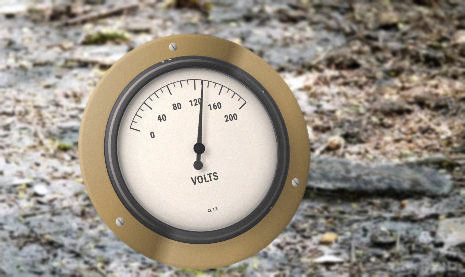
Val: 130 V
